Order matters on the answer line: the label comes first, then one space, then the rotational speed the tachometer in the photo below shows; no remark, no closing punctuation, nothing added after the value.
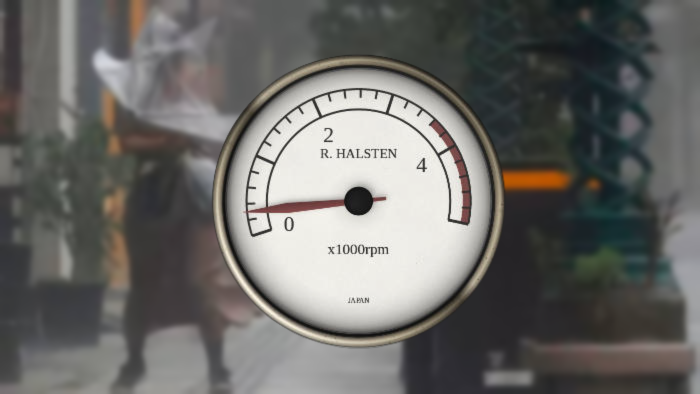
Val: 300 rpm
